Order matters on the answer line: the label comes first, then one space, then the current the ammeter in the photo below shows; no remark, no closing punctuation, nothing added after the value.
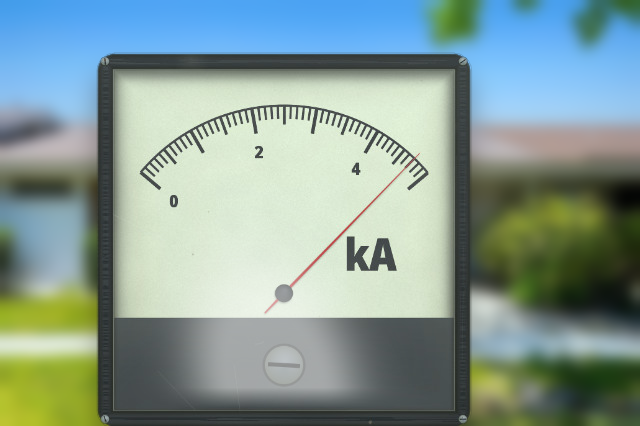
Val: 4.7 kA
